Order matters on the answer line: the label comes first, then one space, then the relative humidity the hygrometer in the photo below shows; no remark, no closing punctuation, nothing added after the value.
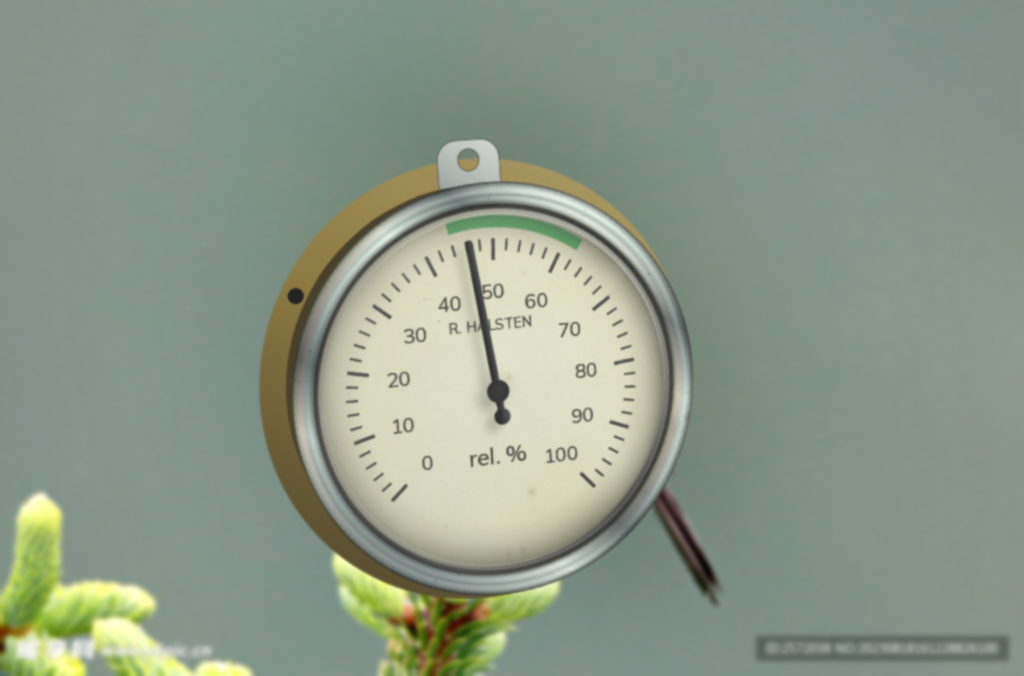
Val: 46 %
